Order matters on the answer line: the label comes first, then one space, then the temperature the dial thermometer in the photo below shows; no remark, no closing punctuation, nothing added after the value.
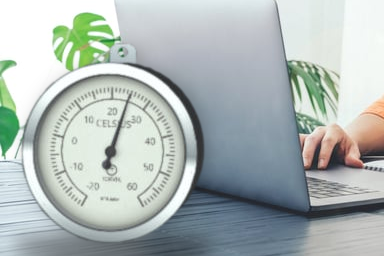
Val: 25 °C
